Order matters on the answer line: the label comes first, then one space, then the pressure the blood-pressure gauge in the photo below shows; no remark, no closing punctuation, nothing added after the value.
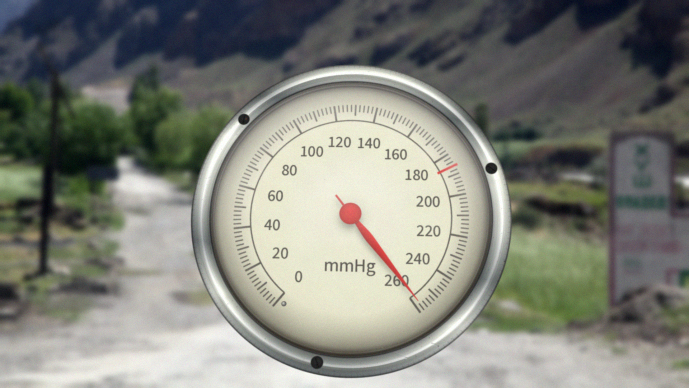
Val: 258 mmHg
